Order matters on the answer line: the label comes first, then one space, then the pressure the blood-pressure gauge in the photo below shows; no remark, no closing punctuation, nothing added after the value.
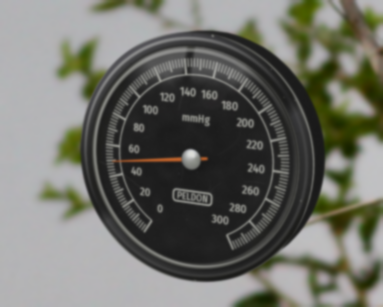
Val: 50 mmHg
